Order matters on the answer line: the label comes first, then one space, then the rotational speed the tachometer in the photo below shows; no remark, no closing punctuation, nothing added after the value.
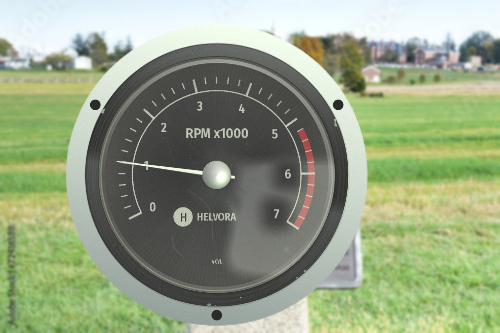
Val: 1000 rpm
